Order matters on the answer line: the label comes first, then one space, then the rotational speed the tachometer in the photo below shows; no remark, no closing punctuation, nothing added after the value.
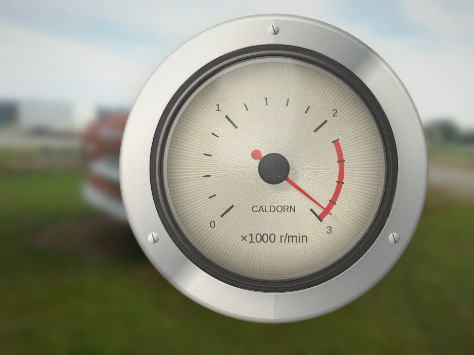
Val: 2900 rpm
